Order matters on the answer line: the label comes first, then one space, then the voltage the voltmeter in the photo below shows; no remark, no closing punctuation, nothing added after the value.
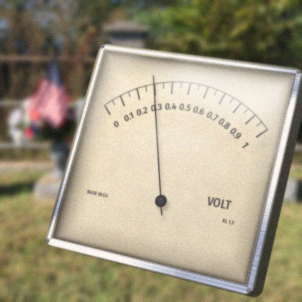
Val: 0.3 V
